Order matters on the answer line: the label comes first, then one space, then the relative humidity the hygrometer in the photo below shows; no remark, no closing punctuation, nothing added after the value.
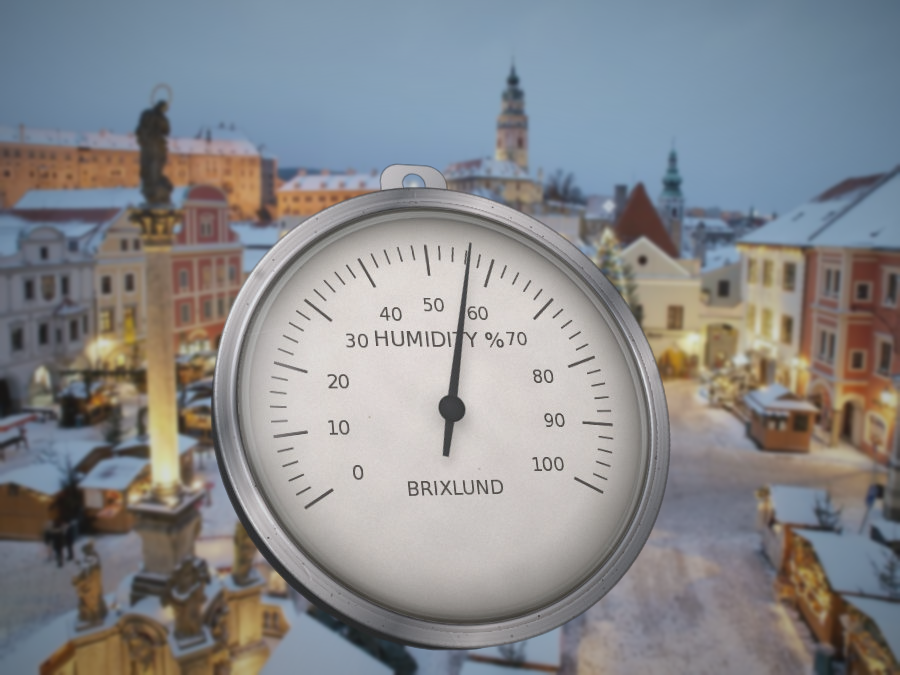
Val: 56 %
